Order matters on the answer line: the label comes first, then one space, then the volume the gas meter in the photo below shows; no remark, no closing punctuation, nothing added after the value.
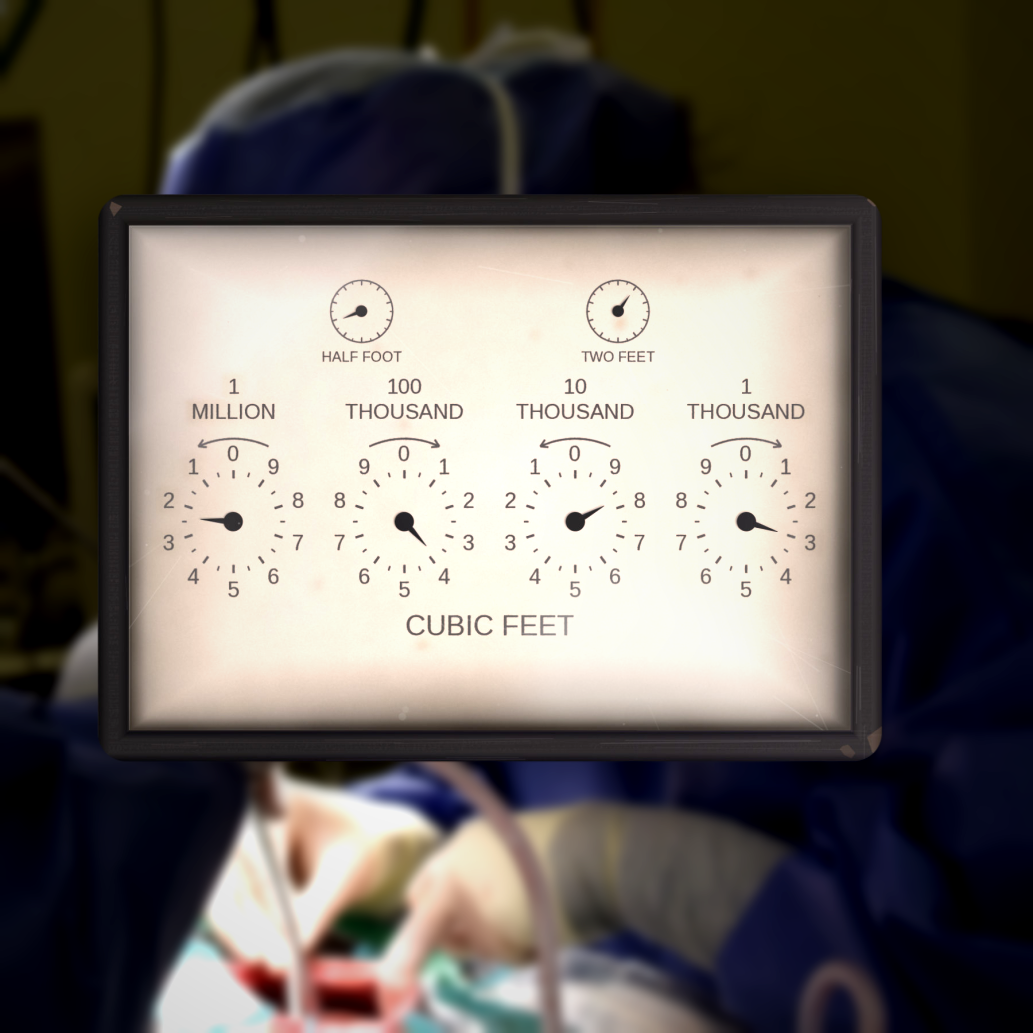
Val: 238300 ft³
